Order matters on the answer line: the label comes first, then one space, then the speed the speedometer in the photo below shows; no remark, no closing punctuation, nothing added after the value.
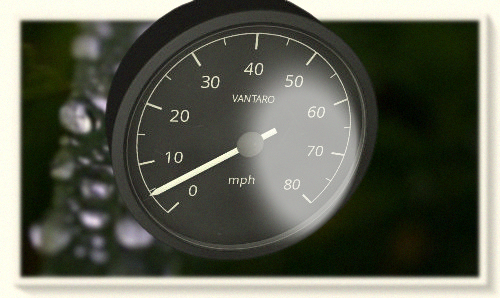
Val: 5 mph
